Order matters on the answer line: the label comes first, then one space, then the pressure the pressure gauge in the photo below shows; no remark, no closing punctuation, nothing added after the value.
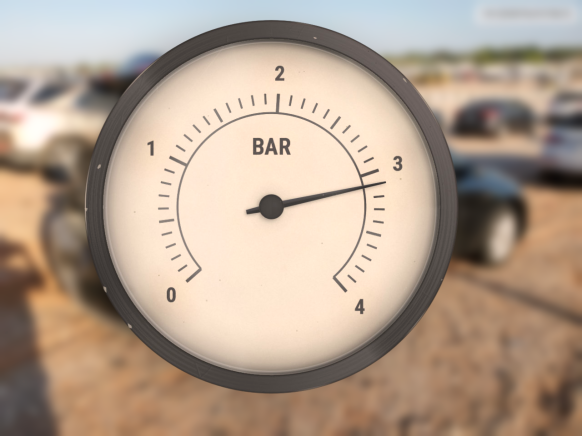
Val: 3.1 bar
